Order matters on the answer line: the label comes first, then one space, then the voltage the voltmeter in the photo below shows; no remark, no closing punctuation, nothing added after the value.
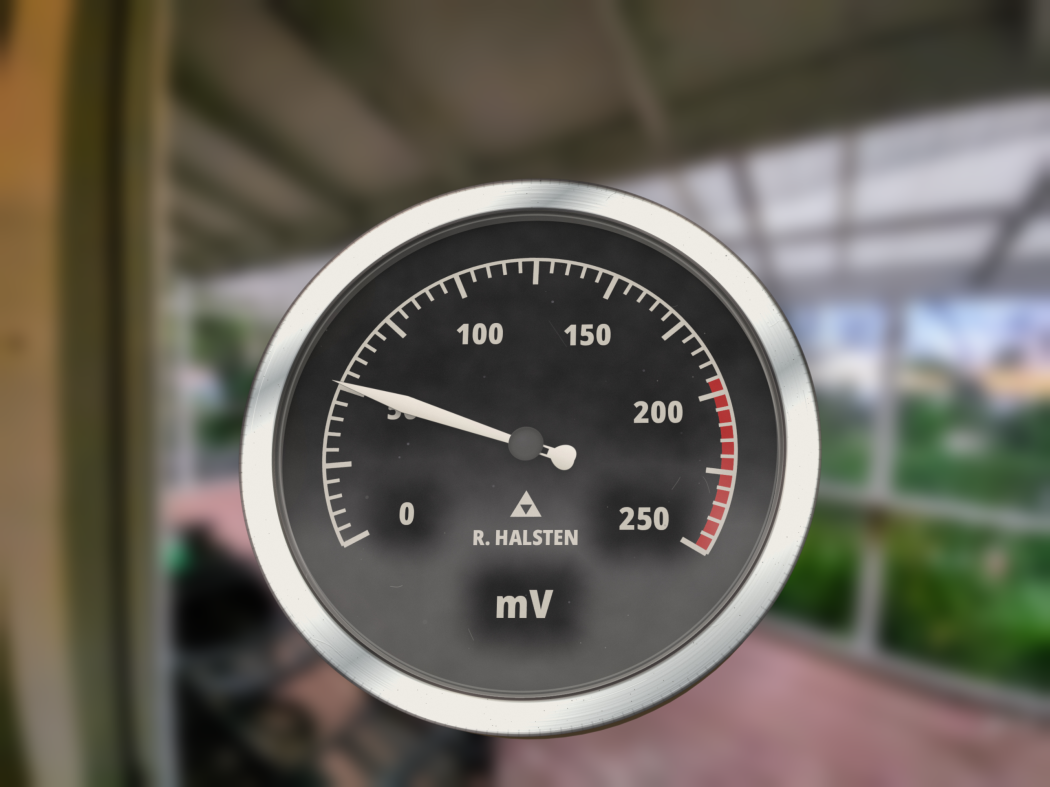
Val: 50 mV
